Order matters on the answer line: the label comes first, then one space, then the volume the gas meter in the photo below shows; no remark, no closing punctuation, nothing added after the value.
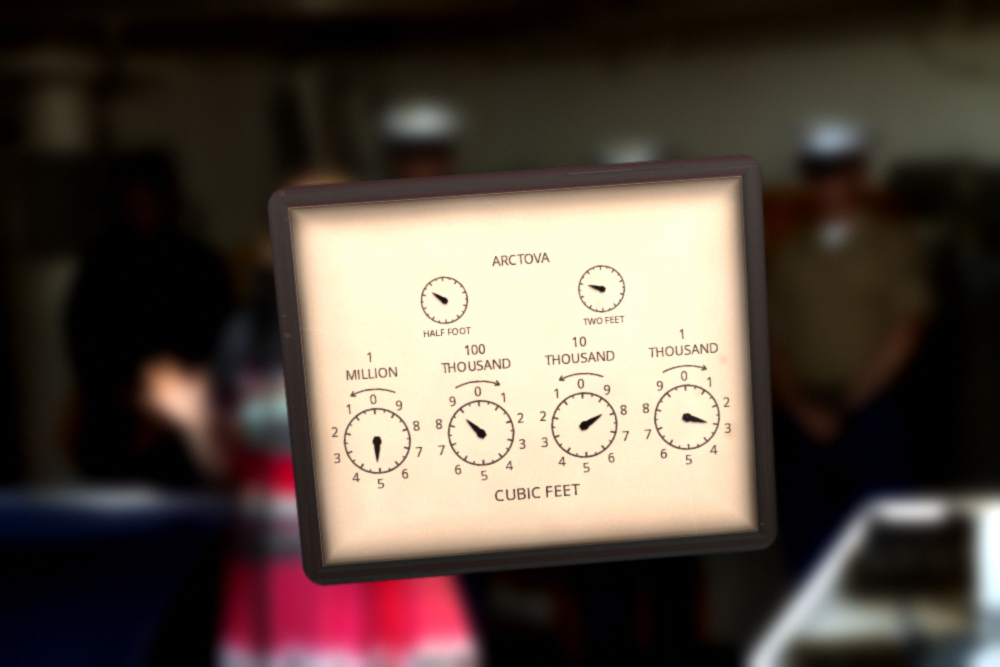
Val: 488300 ft³
